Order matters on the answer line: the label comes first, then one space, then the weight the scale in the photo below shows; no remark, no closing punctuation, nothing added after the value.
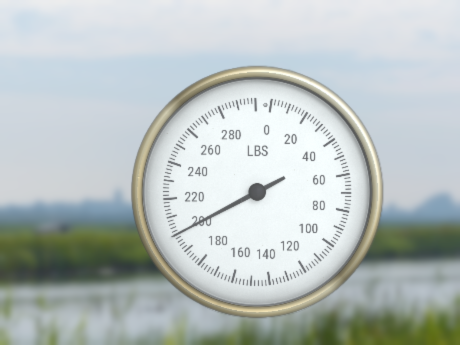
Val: 200 lb
